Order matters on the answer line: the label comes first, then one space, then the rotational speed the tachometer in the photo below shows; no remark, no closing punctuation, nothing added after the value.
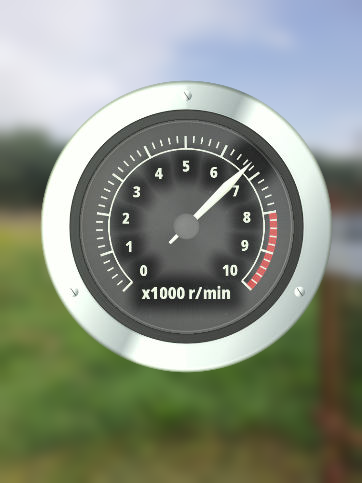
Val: 6700 rpm
